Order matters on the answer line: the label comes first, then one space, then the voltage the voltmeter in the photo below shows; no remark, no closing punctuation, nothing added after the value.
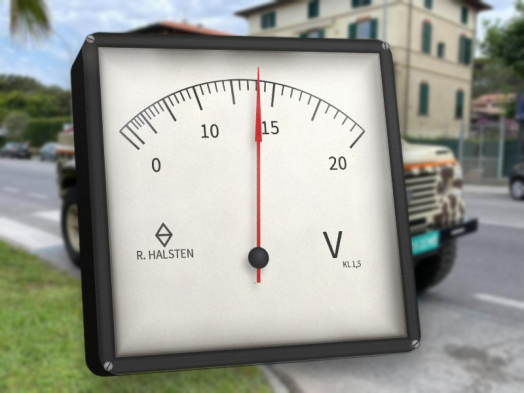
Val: 14 V
